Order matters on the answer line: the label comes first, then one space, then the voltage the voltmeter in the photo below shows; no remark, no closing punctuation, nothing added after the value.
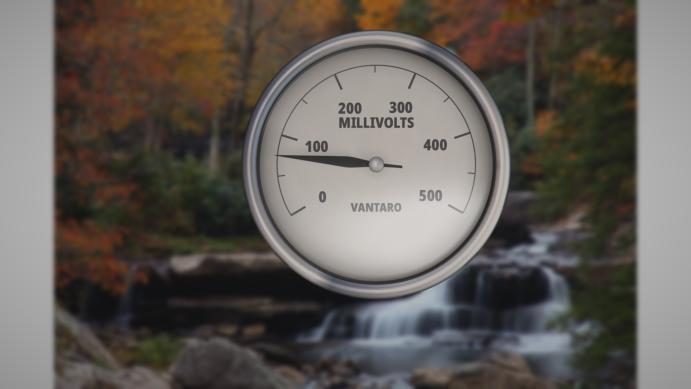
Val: 75 mV
